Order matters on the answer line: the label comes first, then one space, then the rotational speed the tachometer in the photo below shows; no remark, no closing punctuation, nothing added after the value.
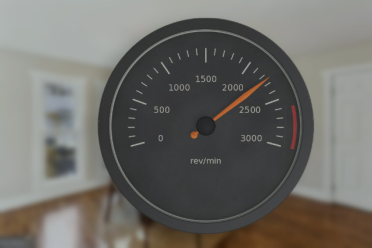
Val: 2250 rpm
